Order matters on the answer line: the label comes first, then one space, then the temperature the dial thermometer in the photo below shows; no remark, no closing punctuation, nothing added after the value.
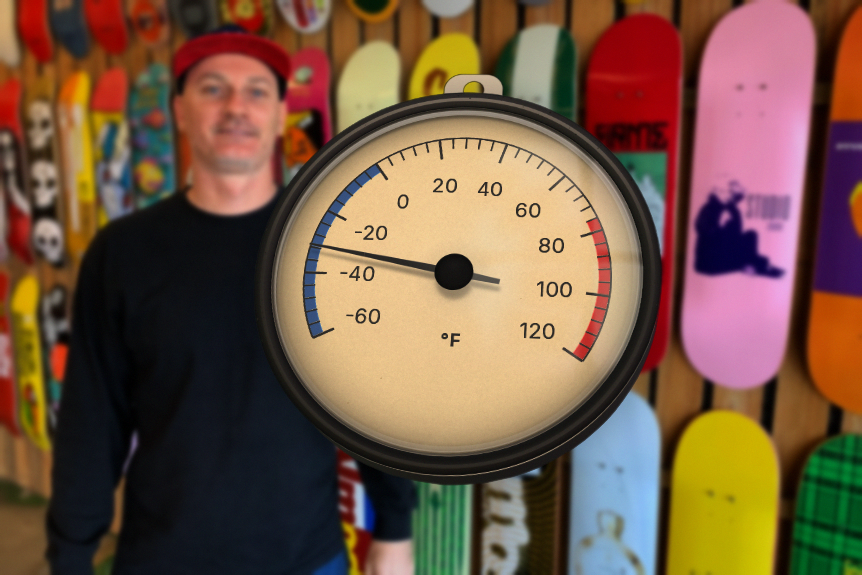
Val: -32 °F
